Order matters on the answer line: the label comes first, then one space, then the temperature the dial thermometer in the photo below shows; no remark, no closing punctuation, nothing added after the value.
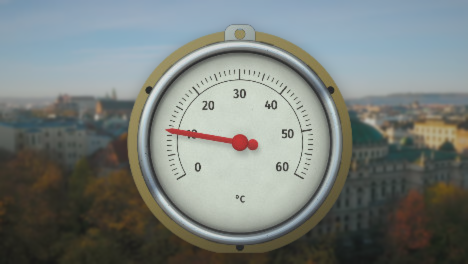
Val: 10 °C
